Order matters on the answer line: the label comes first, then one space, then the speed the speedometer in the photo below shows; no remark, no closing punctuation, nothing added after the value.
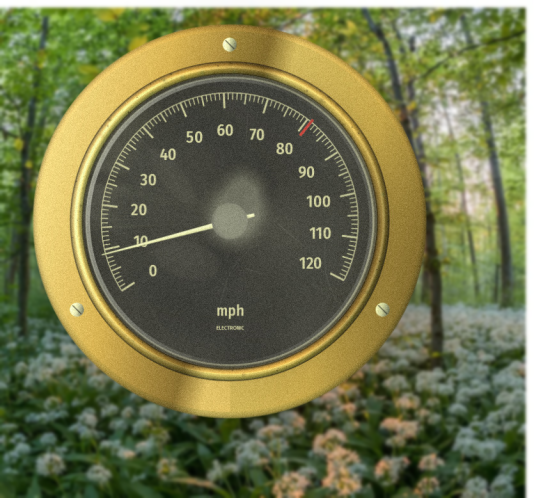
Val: 9 mph
